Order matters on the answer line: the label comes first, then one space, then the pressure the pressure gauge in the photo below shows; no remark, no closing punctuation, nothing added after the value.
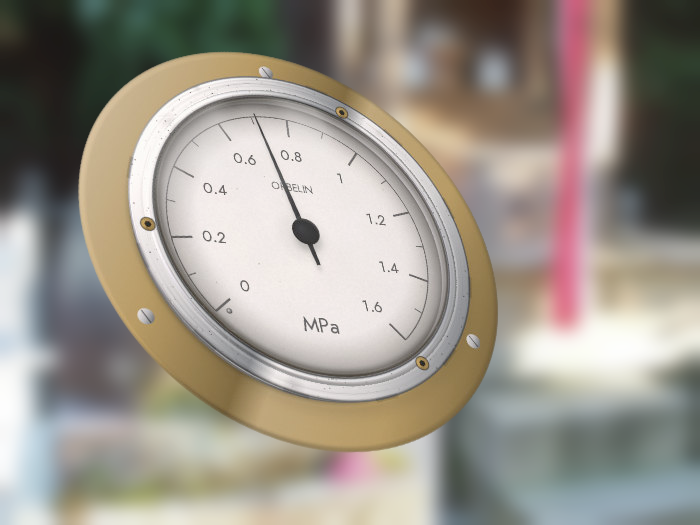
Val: 0.7 MPa
